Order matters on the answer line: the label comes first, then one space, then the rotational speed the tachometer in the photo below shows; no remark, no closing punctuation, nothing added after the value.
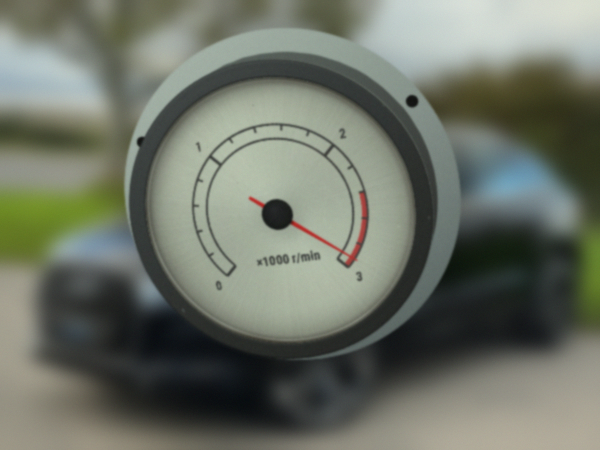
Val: 2900 rpm
